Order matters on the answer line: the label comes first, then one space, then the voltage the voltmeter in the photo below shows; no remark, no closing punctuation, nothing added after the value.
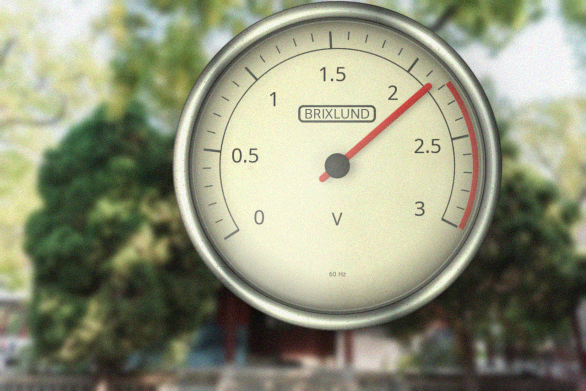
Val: 2.15 V
